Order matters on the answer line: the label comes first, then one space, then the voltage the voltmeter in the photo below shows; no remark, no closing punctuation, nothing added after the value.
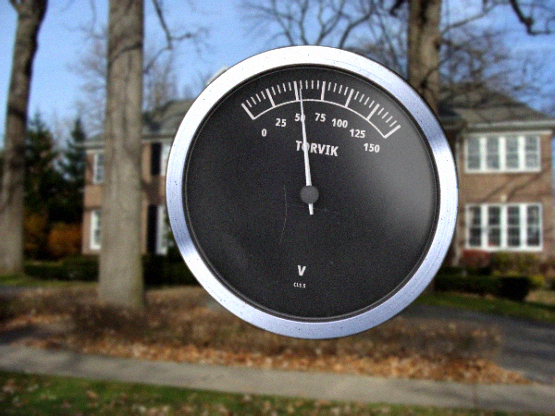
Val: 55 V
